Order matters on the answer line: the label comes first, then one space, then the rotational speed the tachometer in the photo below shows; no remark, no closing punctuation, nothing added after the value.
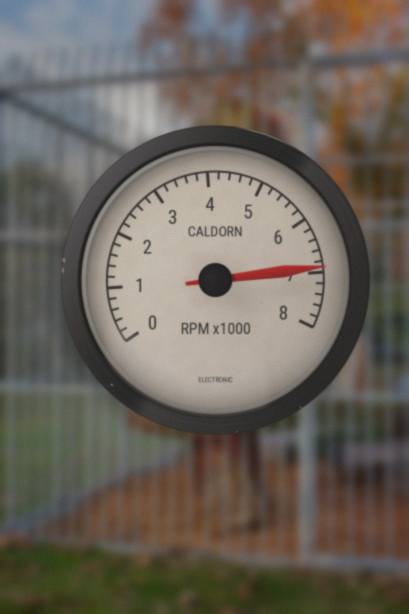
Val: 6900 rpm
